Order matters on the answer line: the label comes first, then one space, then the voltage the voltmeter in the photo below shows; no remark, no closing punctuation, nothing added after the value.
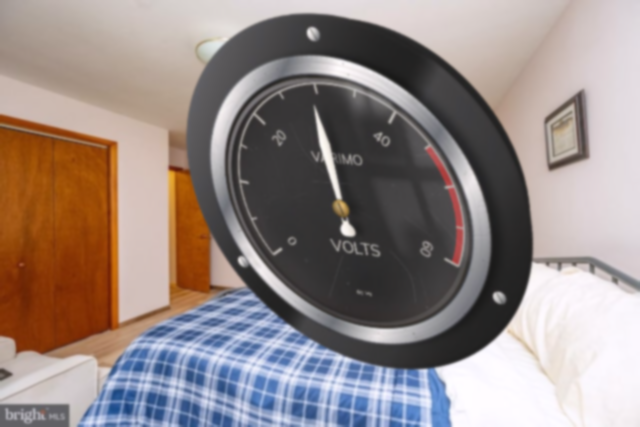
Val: 30 V
